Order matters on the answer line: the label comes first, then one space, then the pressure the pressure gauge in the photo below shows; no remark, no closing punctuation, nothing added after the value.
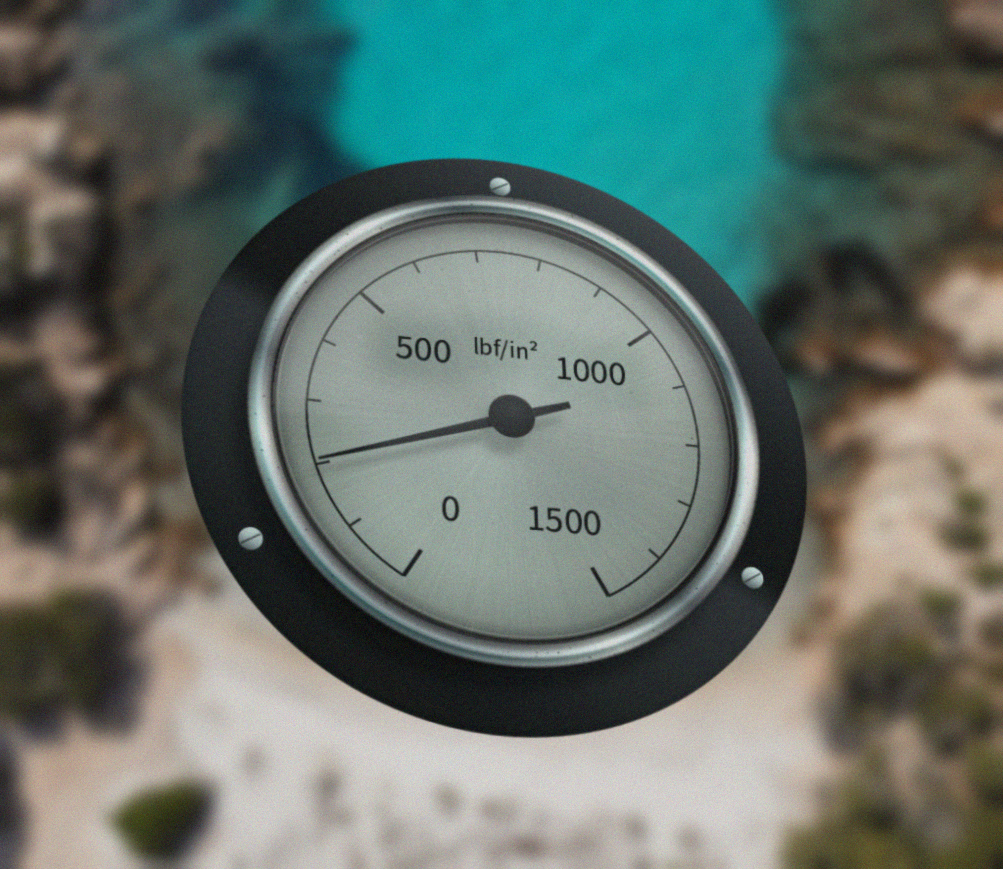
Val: 200 psi
